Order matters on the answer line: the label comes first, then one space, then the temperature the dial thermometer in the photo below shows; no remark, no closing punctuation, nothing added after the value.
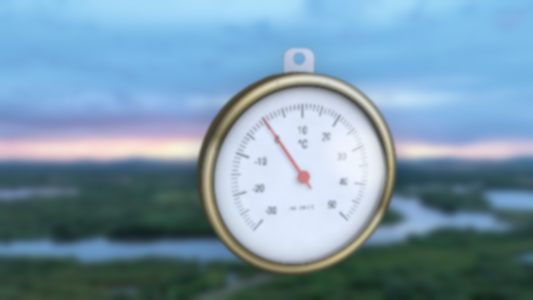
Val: 0 °C
